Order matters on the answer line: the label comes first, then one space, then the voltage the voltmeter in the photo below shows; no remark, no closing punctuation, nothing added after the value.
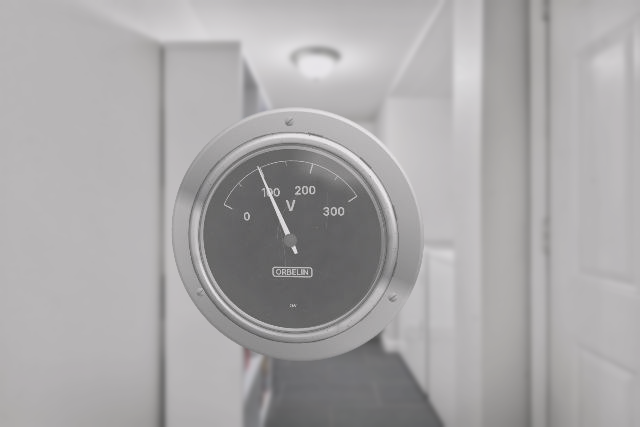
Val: 100 V
